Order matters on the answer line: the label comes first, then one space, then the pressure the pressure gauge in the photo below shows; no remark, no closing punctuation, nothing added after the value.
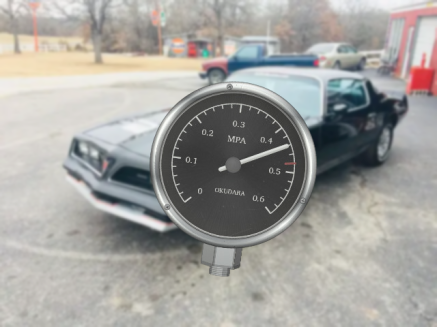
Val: 0.44 MPa
